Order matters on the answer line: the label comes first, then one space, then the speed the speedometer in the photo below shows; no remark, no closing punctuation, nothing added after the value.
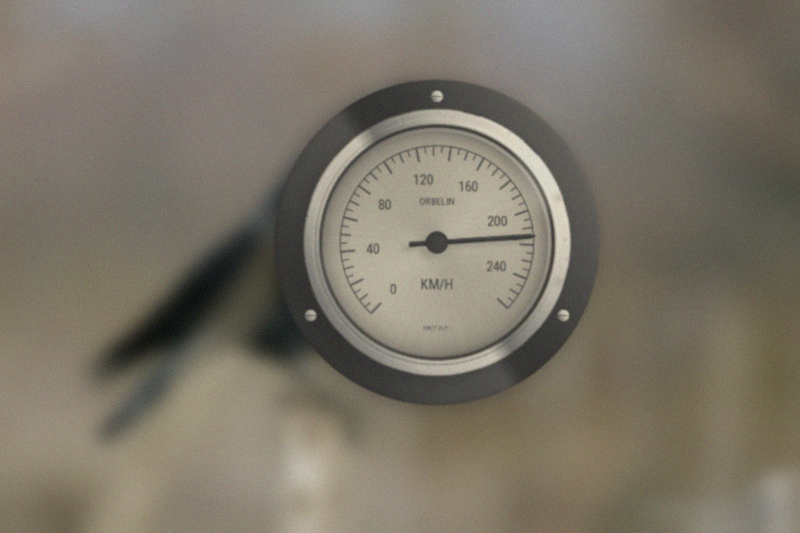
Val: 215 km/h
